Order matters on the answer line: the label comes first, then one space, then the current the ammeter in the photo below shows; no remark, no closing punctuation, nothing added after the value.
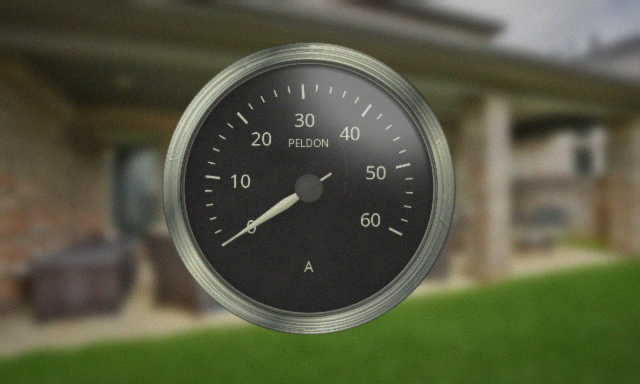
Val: 0 A
